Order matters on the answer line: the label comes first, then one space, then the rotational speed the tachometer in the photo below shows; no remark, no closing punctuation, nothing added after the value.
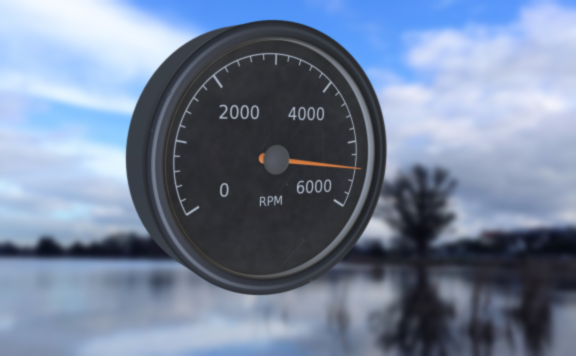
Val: 5400 rpm
